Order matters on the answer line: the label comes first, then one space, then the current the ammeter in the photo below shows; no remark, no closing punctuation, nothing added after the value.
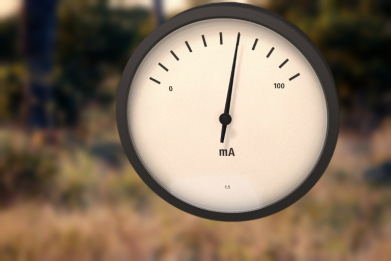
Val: 60 mA
